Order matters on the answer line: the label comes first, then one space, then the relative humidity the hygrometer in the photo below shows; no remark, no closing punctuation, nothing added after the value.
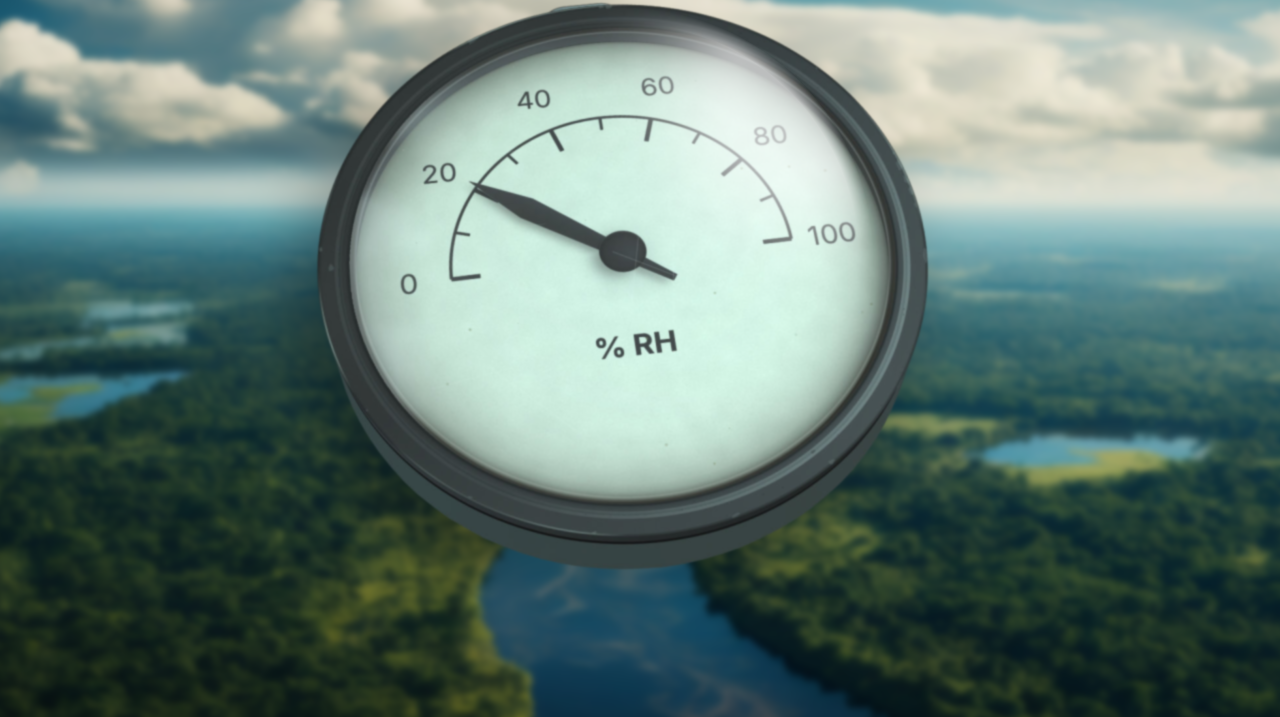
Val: 20 %
